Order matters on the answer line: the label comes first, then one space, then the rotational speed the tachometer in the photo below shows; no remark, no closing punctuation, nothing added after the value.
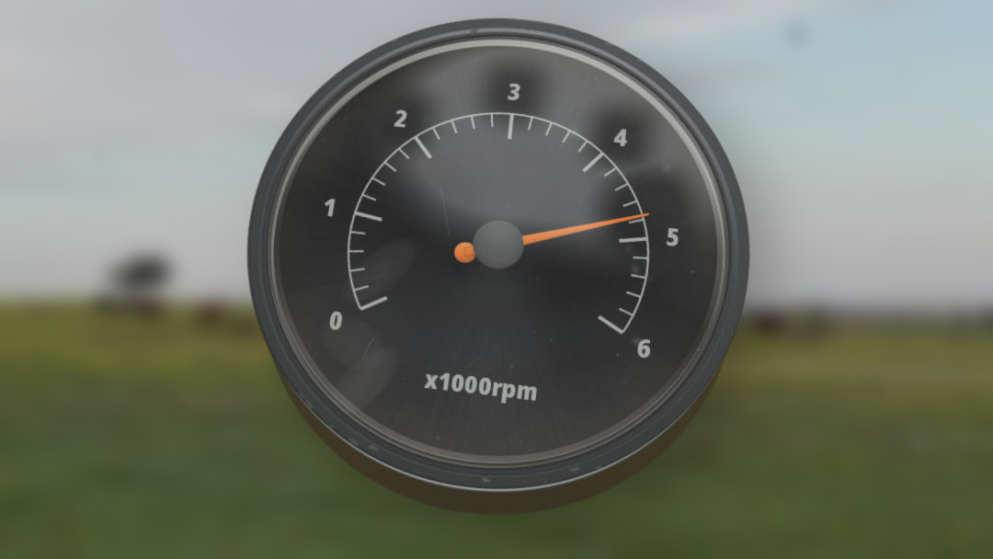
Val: 4800 rpm
